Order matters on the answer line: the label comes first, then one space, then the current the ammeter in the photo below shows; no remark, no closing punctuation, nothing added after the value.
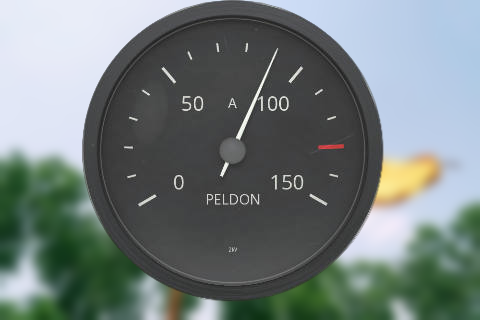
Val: 90 A
